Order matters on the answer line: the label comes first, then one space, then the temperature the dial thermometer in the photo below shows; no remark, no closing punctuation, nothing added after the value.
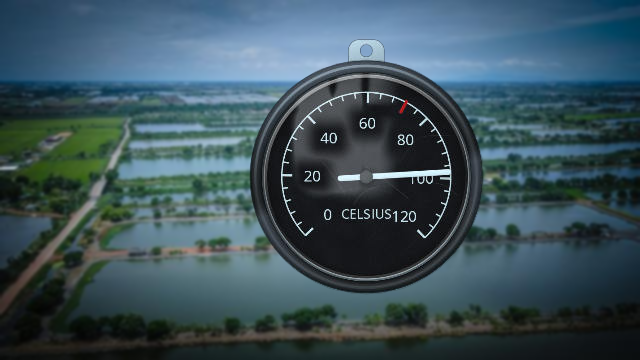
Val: 98 °C
